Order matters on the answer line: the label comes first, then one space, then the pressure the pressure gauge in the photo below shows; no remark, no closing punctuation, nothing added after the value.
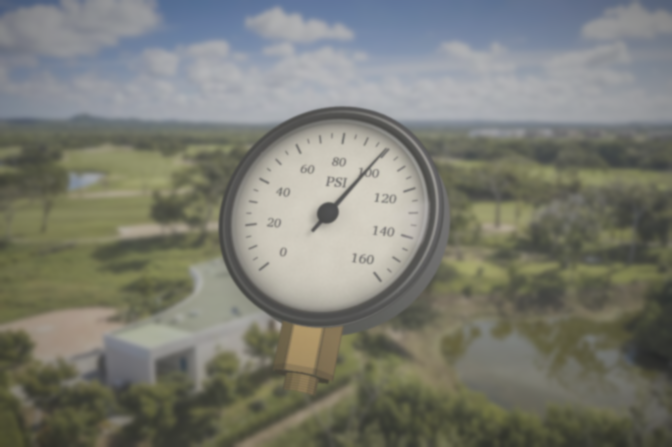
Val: 100 psi
